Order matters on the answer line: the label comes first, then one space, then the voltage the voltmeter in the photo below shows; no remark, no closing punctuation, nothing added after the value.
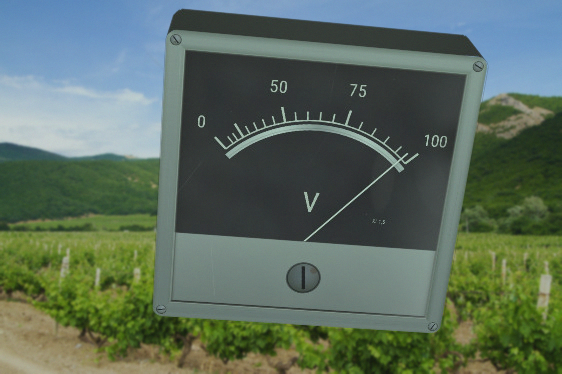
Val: 97.5 V
